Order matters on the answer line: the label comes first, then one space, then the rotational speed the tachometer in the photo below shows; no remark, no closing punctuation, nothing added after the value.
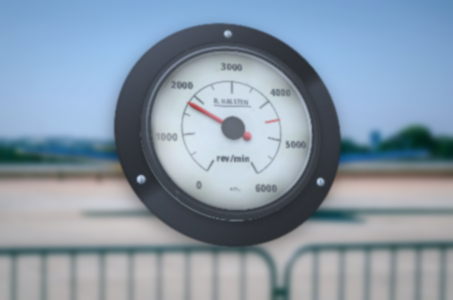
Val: 1750 rpm
